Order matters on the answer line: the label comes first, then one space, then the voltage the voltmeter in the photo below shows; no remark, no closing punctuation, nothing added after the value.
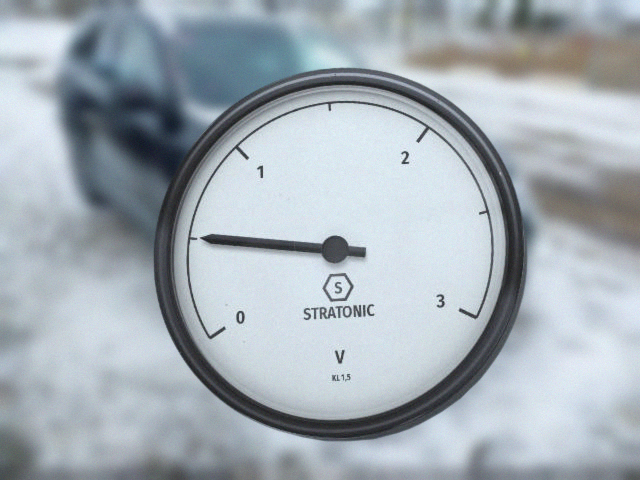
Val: 0.5 V
